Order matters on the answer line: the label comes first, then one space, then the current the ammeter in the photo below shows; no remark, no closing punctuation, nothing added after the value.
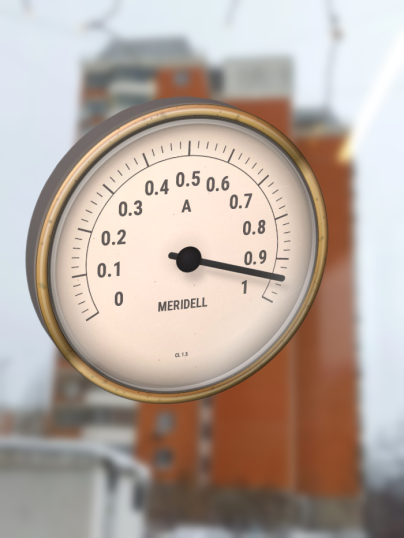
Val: 0.94 A
